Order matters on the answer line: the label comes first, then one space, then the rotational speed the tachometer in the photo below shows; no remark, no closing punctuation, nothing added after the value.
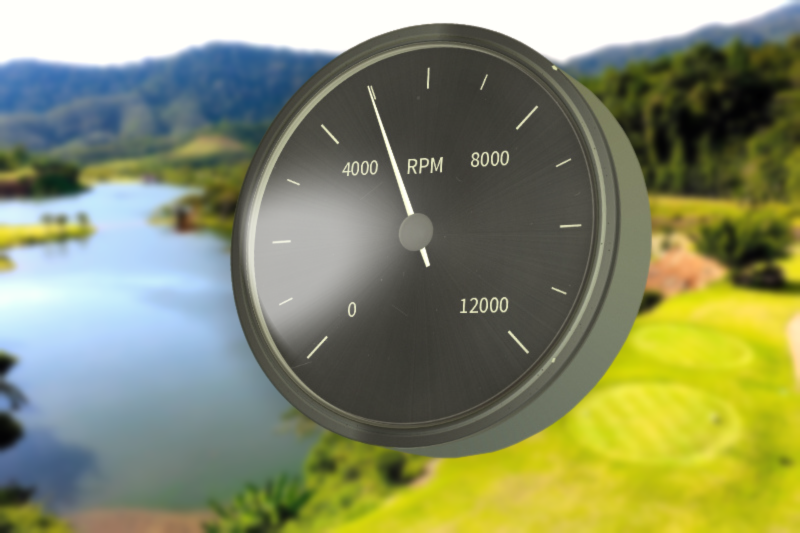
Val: 5000 rpm
